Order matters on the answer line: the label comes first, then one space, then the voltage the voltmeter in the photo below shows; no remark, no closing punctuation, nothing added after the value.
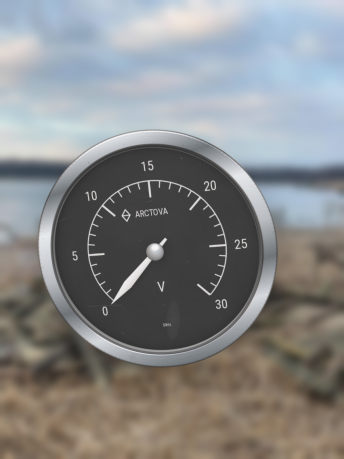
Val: 0 V
